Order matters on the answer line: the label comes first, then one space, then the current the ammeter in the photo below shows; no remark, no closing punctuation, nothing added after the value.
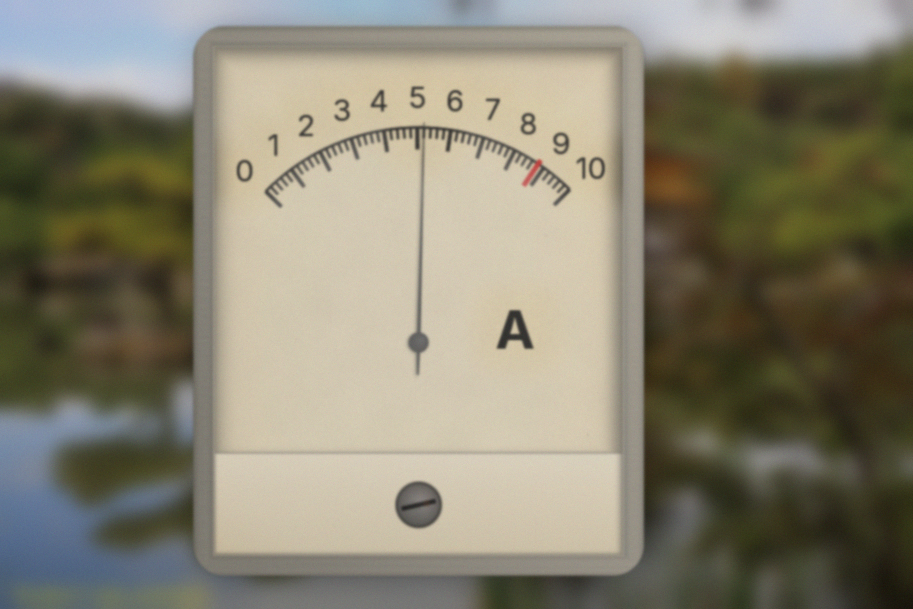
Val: 5.2 A
